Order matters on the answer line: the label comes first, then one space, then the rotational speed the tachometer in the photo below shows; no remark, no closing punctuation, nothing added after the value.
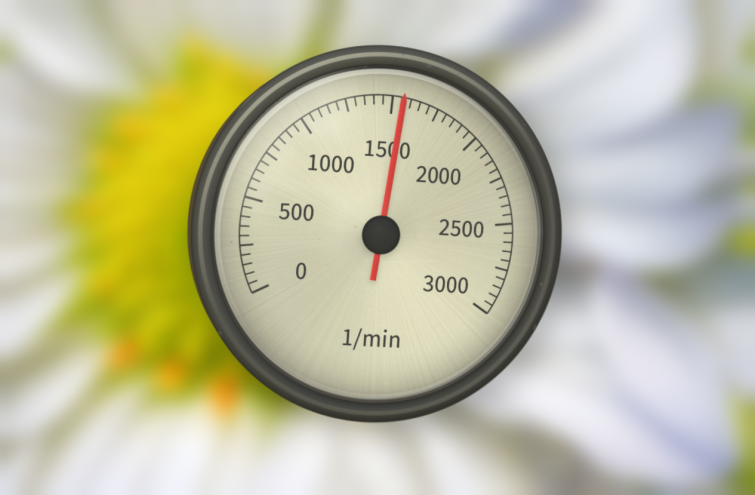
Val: 1550 rpm
